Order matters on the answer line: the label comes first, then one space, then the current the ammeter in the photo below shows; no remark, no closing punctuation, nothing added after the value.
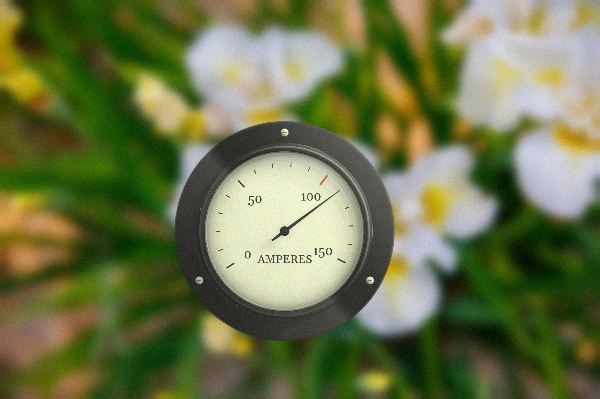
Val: 110 A
